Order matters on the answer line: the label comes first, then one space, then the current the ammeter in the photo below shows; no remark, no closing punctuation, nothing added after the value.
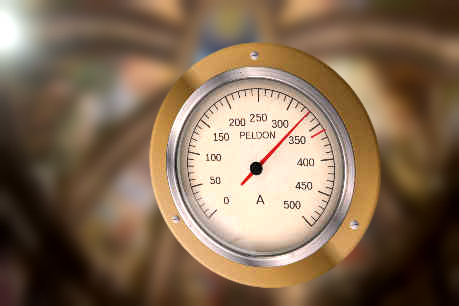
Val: 330 A
